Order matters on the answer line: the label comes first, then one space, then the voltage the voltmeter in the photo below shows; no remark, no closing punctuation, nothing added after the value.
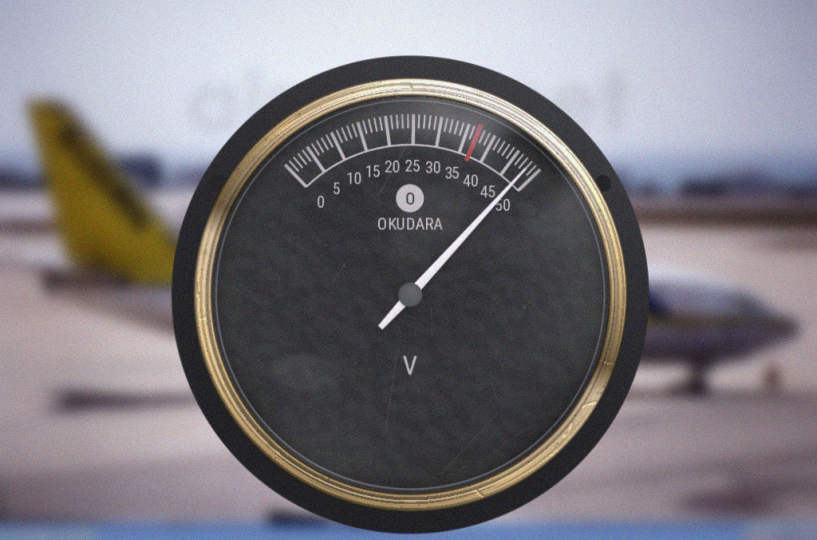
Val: 48 V
